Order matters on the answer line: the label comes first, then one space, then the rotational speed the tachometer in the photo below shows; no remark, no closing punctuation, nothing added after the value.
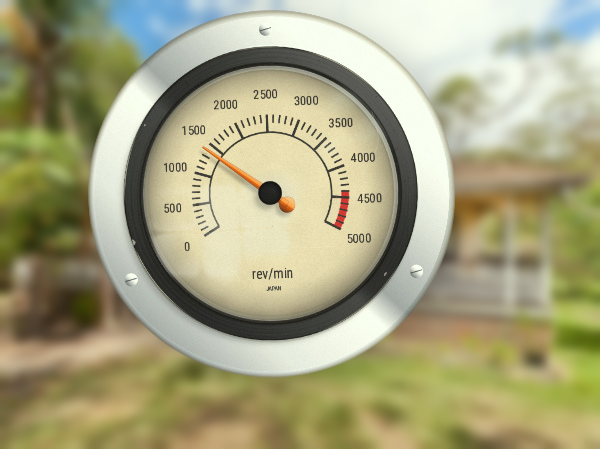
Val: 1400 rpm
